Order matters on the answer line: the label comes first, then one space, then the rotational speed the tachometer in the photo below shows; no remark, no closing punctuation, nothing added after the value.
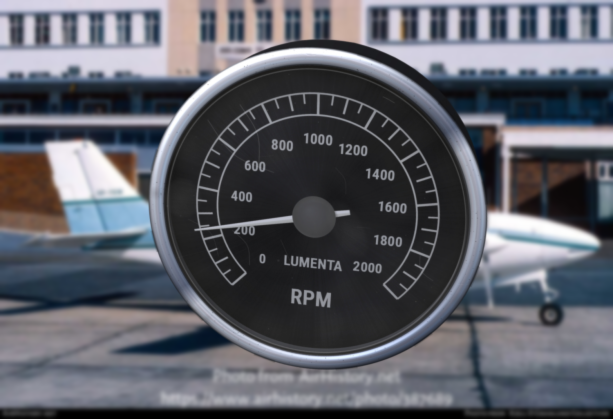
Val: 250 rpm
